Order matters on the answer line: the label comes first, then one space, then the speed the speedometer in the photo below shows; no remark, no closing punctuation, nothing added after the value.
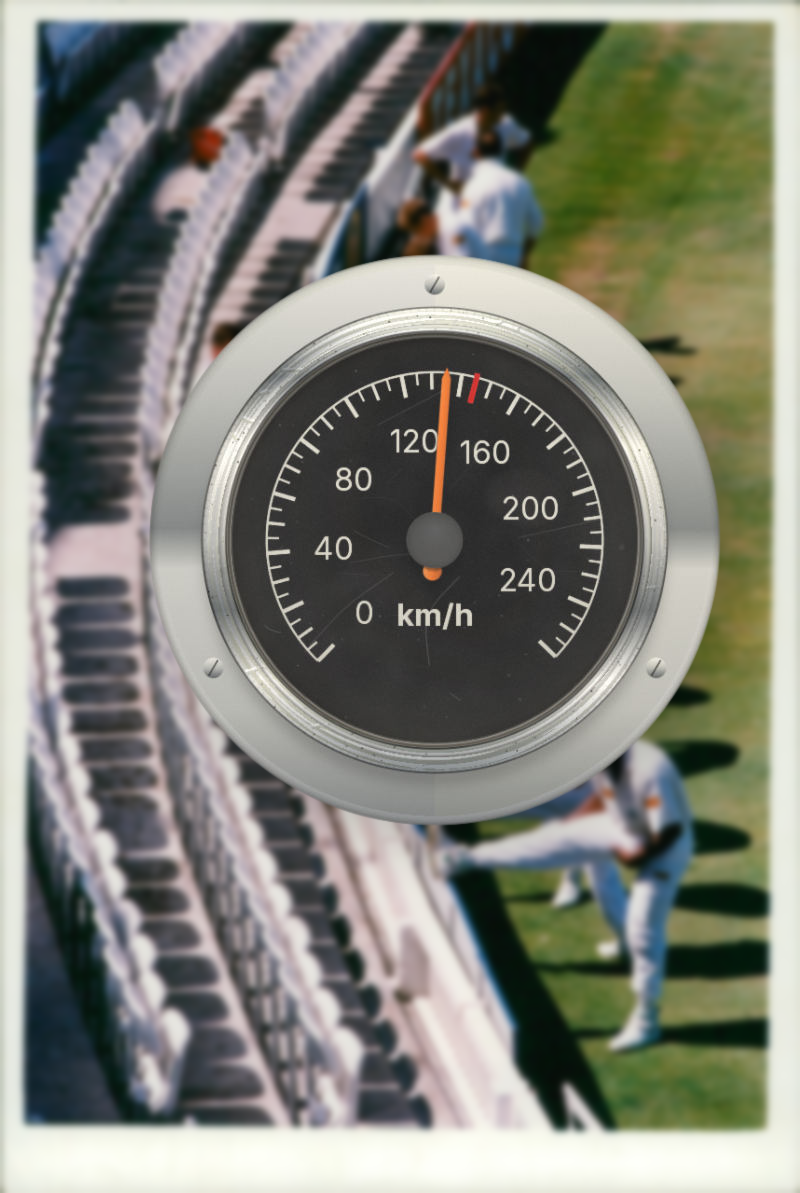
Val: 135 km/h
